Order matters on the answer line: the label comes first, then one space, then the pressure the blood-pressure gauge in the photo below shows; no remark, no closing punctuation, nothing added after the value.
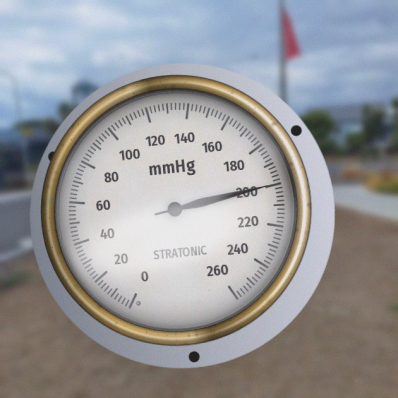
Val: 200 mmHg
